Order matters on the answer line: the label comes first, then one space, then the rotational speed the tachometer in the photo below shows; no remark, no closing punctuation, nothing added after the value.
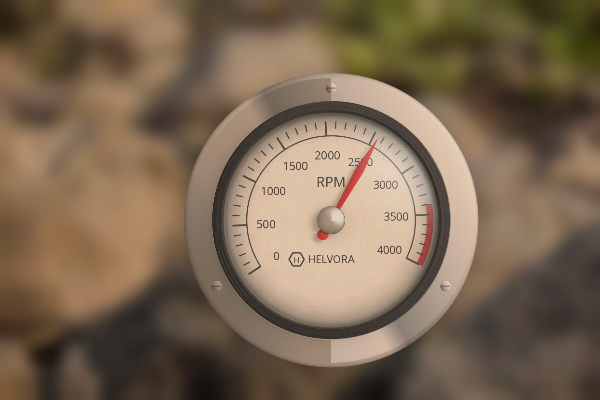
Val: 2550 rpm
